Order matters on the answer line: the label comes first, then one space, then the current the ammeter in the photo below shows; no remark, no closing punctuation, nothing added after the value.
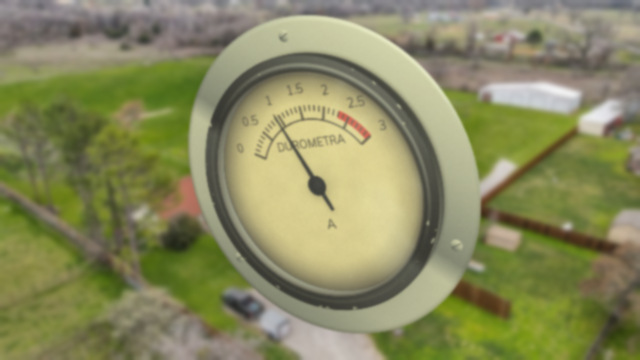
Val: 1 A
